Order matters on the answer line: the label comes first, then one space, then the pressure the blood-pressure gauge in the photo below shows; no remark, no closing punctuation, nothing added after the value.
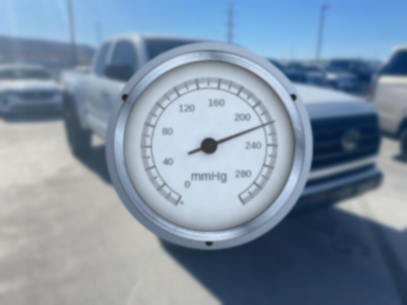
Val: 220 mmHg
